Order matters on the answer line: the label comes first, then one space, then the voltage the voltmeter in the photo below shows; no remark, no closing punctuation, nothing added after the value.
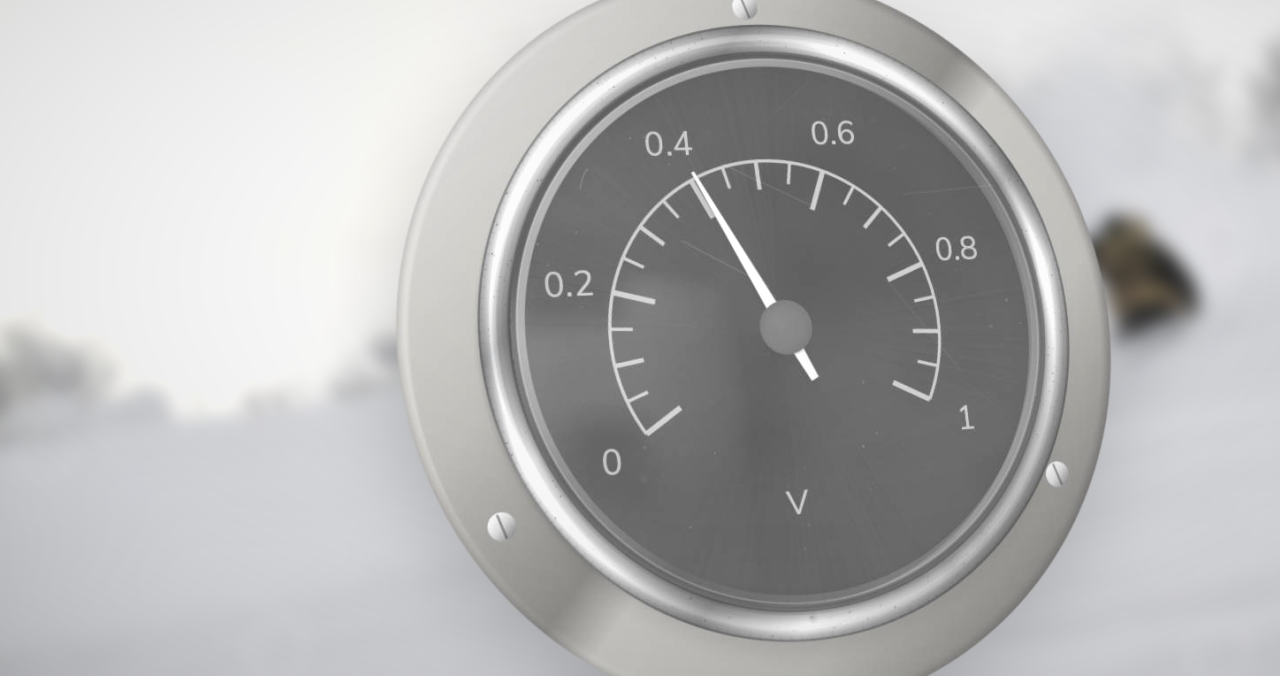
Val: 0.4 V
